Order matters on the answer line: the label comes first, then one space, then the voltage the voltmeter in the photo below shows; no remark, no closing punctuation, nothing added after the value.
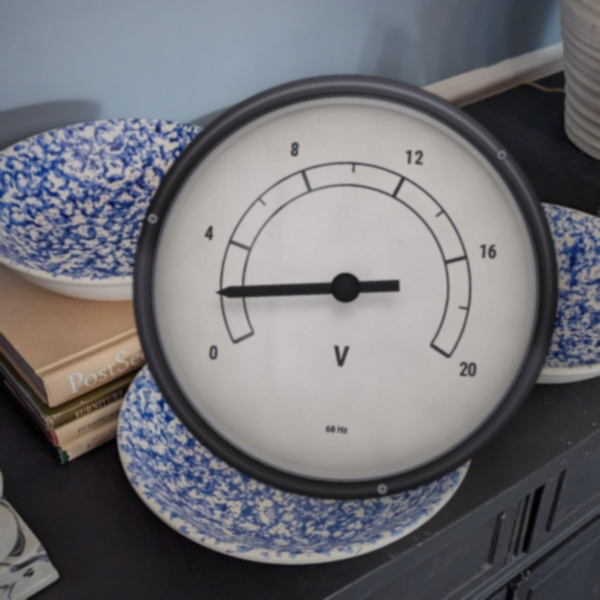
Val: 2 V
